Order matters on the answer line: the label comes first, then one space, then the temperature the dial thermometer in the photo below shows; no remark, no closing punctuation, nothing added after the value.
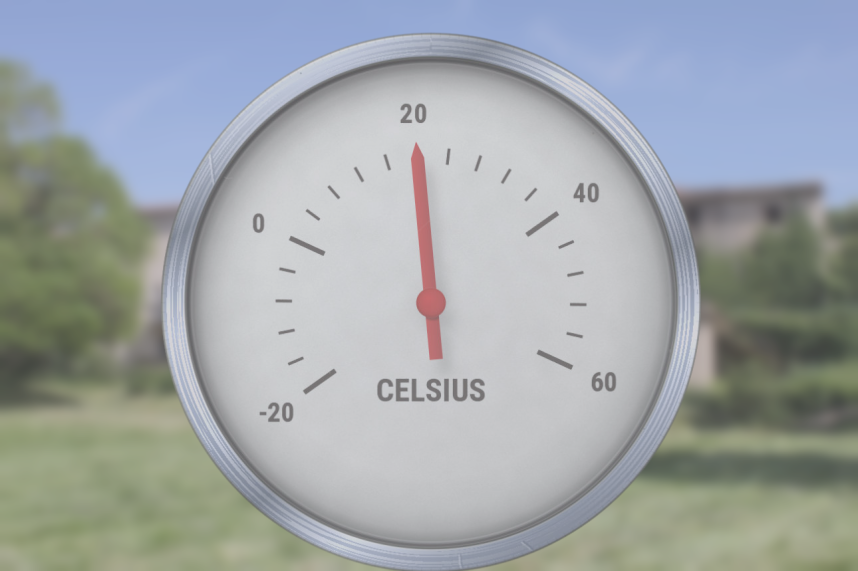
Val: 20 °C
